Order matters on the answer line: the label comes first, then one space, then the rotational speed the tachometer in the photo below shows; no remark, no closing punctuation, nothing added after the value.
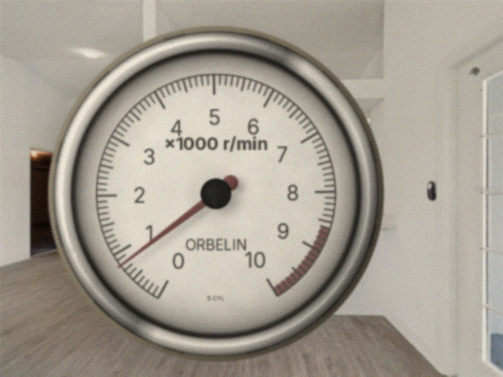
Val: 800 rpm
